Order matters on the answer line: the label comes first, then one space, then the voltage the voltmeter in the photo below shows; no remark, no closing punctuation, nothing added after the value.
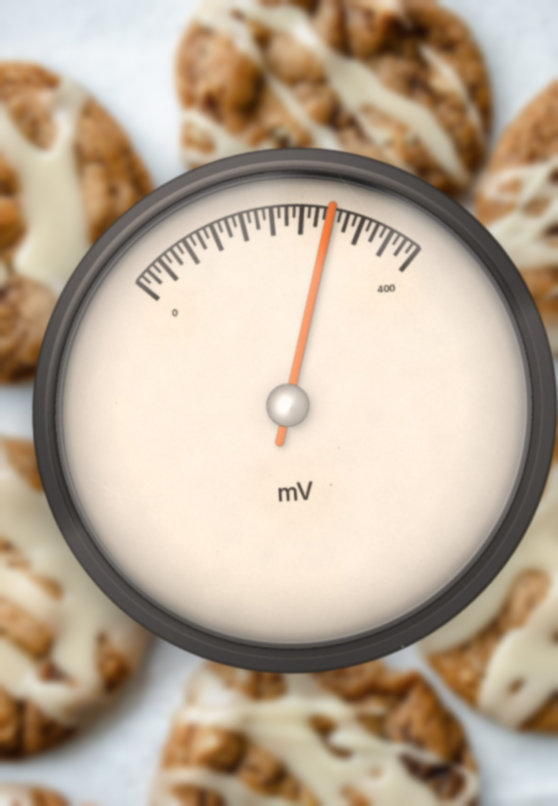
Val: 280 mV
